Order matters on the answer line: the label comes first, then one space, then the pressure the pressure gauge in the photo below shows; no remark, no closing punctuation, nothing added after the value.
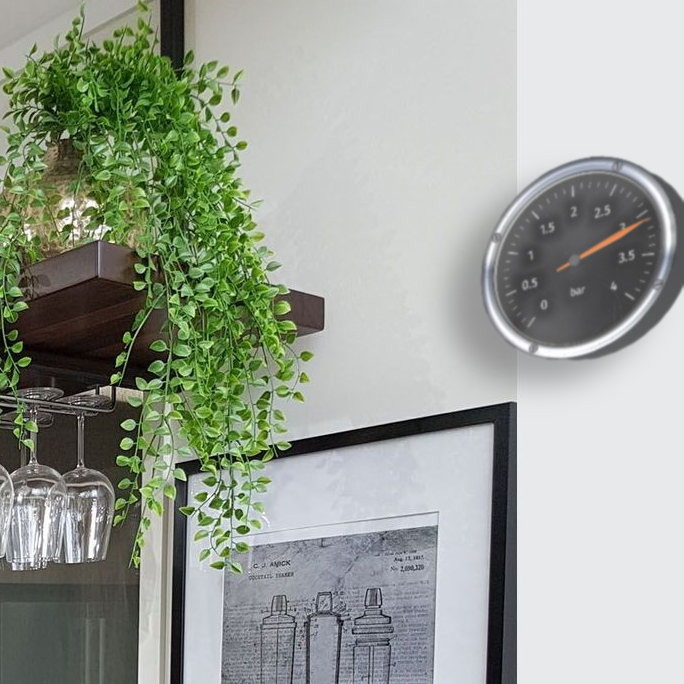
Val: 3.1 bar
